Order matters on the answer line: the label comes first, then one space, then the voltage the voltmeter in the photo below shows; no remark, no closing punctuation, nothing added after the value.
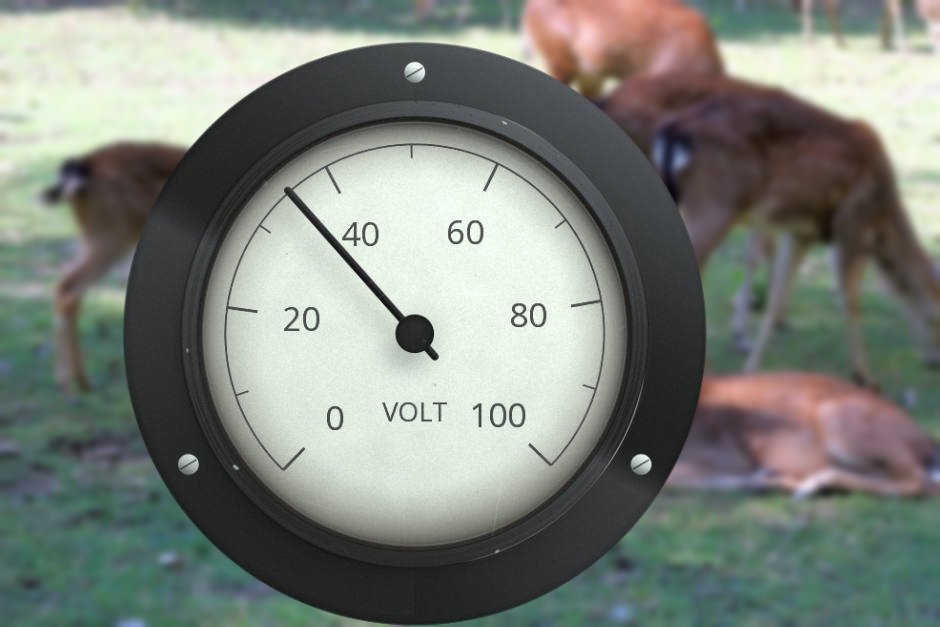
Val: 35 V
